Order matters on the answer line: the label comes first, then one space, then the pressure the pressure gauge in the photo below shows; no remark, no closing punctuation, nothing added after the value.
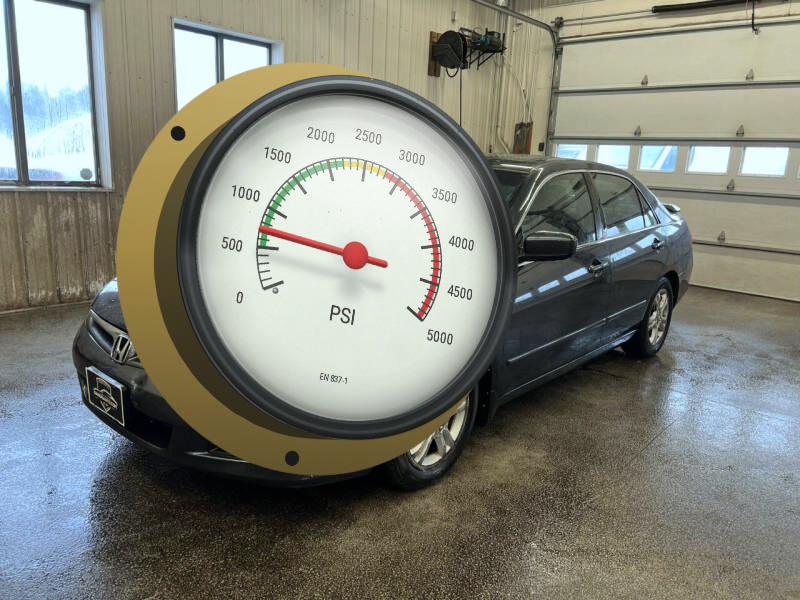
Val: 700 psi
